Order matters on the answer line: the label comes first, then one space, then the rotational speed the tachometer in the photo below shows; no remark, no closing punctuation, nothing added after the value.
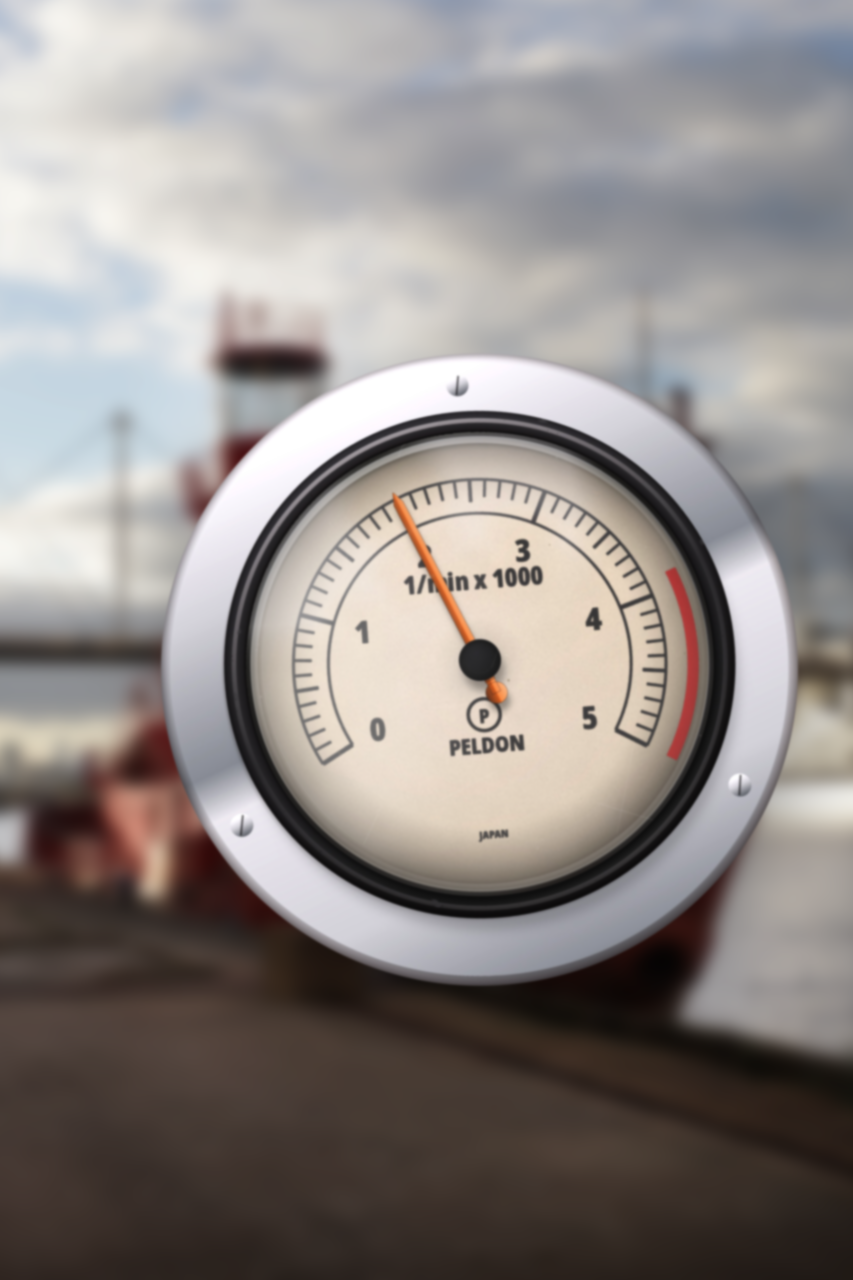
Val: 2000 rpm
